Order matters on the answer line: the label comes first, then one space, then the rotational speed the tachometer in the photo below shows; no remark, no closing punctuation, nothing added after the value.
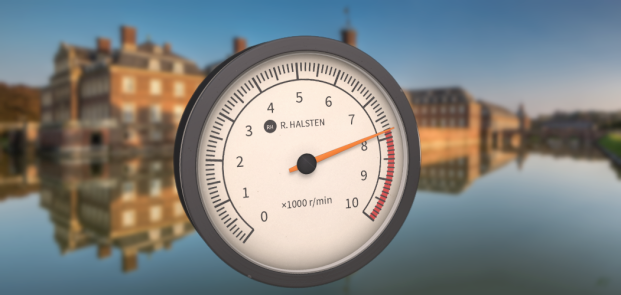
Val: 7800 rpm
